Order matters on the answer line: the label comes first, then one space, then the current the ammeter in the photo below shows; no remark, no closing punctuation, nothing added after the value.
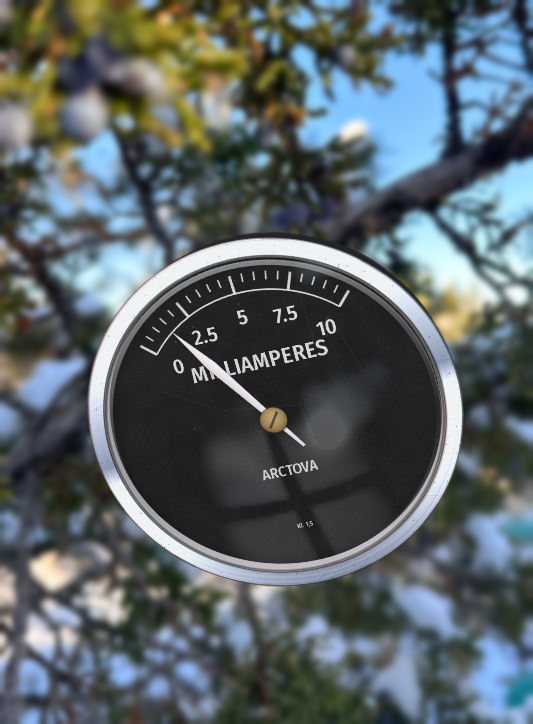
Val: 1.5 mA
